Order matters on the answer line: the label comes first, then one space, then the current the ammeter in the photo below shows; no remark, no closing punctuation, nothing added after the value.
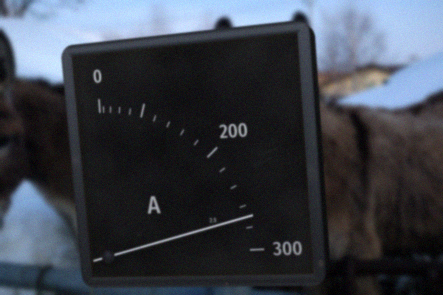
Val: 270 A
